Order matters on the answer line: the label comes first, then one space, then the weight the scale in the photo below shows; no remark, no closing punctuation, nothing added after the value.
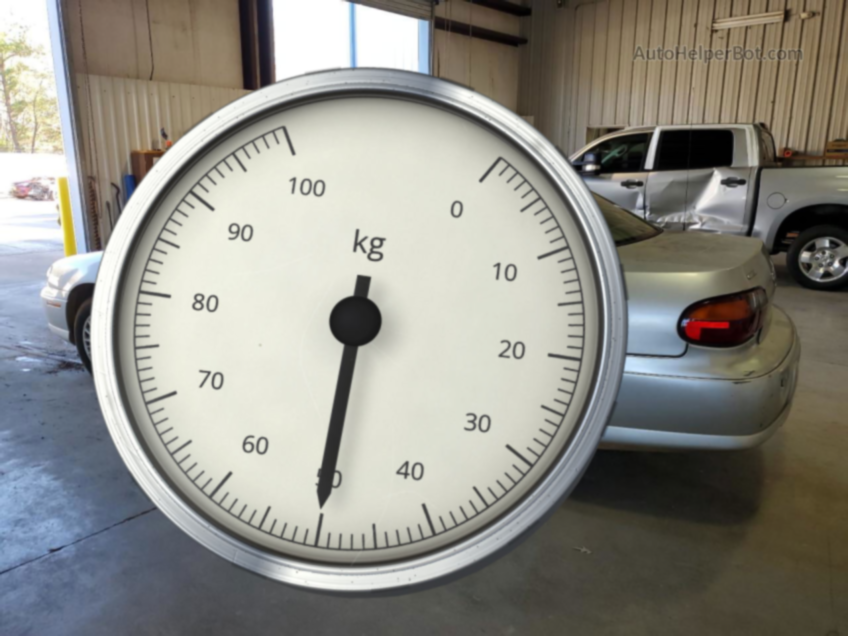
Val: 50 kg
